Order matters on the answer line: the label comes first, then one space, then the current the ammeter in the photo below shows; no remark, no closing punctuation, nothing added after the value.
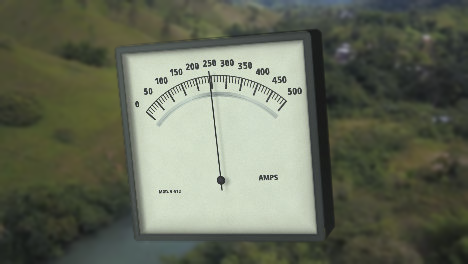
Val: 250 A
